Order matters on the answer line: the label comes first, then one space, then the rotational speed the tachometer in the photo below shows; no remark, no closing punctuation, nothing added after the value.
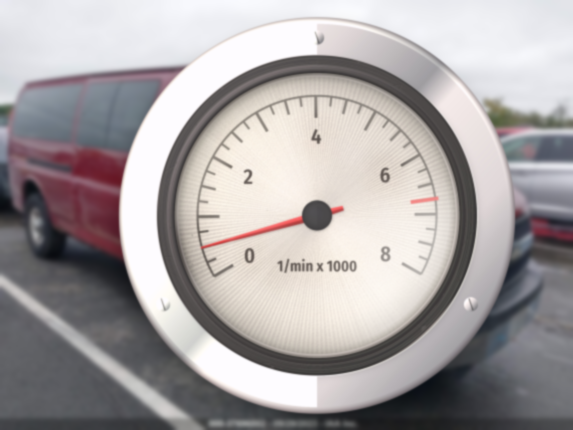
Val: 500 rpm
